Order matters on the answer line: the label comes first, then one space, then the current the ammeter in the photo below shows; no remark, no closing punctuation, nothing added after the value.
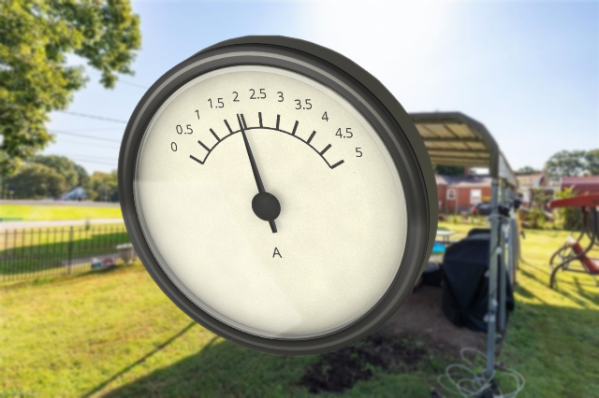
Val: 2 A
